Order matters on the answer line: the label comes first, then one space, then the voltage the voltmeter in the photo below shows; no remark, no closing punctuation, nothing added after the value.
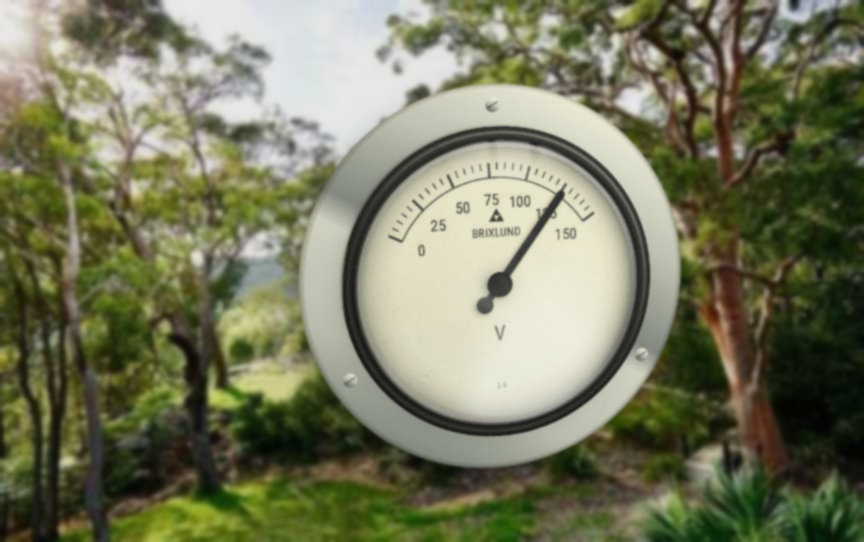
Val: 125 V
